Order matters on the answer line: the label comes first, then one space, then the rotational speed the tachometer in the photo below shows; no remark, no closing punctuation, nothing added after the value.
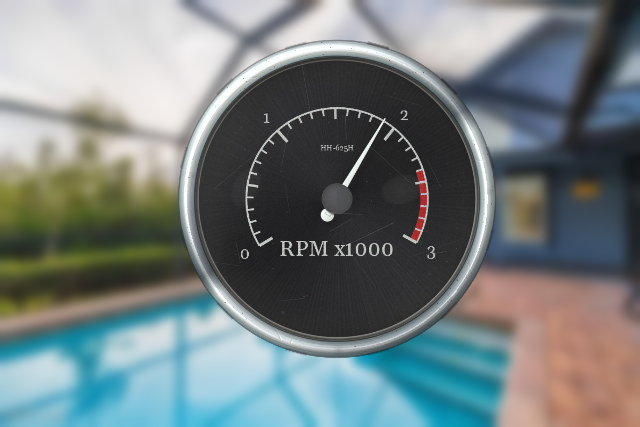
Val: 1900 rpm
